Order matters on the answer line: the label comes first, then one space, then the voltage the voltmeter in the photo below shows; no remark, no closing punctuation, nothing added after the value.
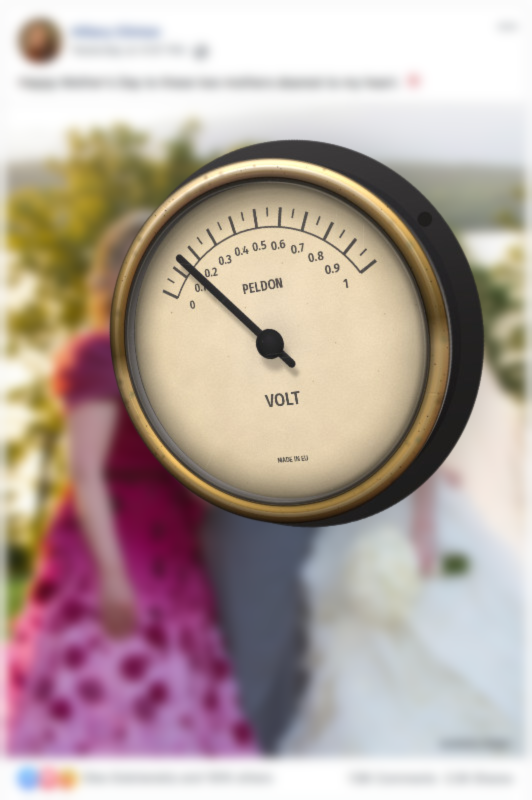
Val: 0.15 V
